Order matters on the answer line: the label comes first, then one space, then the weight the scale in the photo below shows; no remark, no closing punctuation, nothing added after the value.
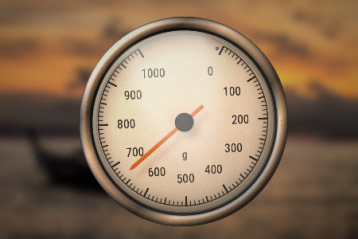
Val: 670 g
